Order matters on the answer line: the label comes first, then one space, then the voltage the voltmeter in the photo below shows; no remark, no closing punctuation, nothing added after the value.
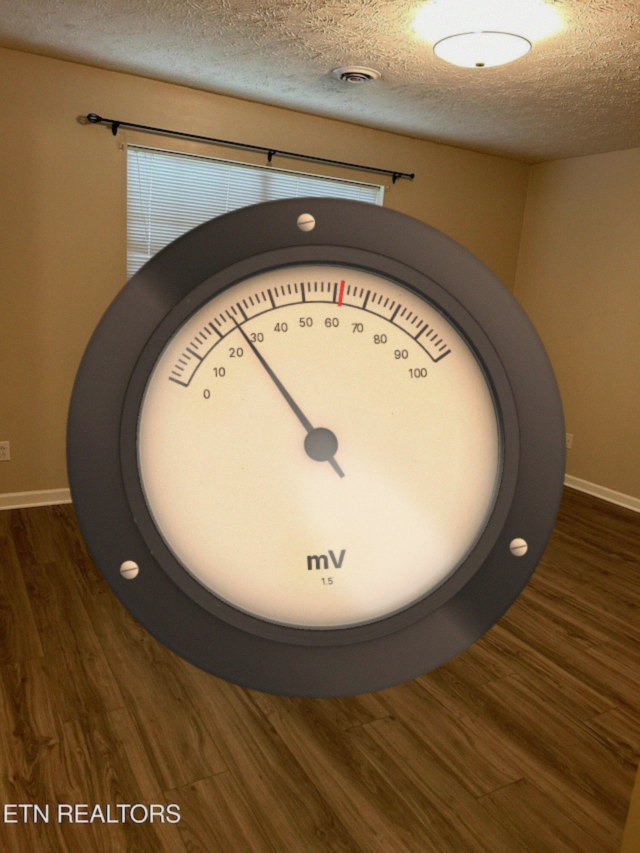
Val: 26 mV
